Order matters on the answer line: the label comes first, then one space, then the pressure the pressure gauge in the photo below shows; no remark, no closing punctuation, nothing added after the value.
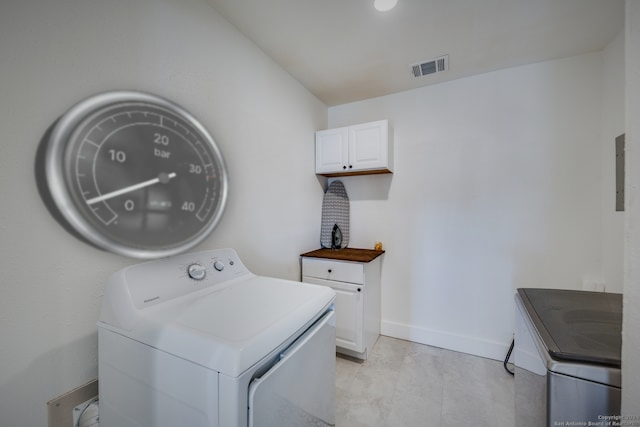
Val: 3 bar
